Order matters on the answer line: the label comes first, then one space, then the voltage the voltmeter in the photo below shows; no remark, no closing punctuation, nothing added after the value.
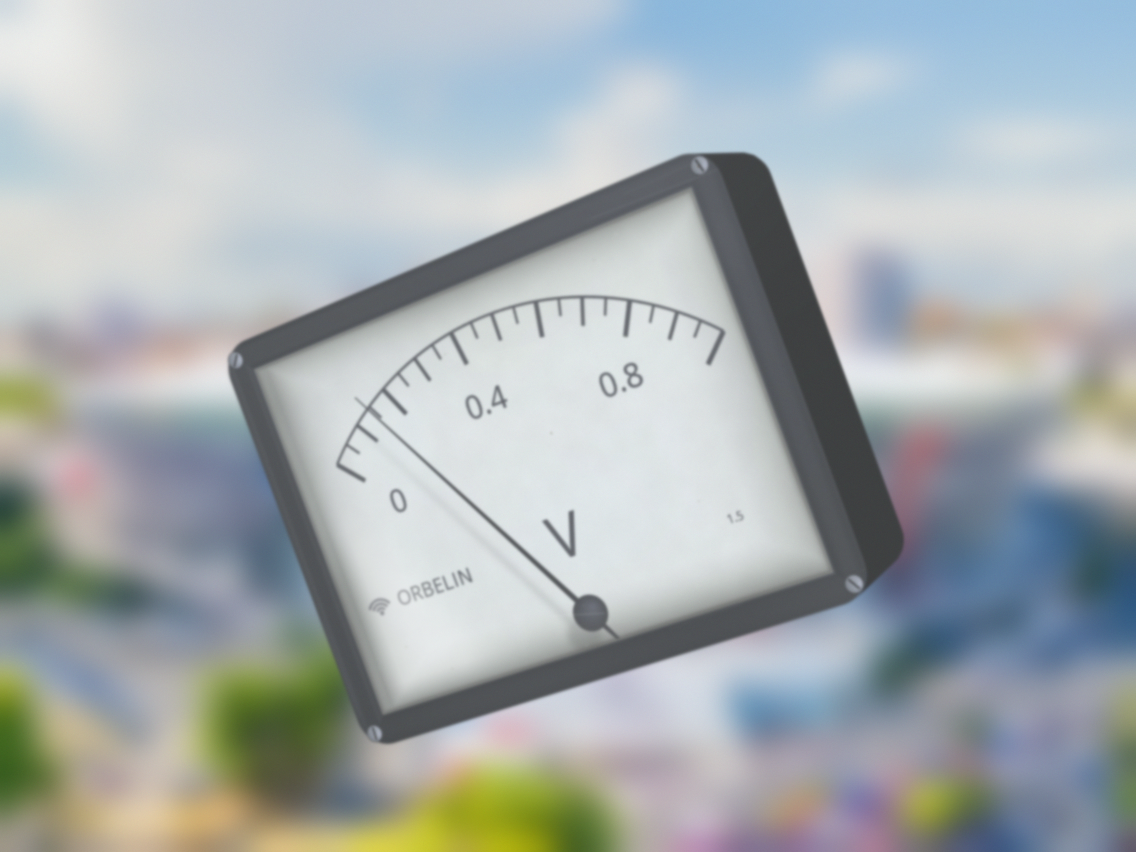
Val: 0.15 V
